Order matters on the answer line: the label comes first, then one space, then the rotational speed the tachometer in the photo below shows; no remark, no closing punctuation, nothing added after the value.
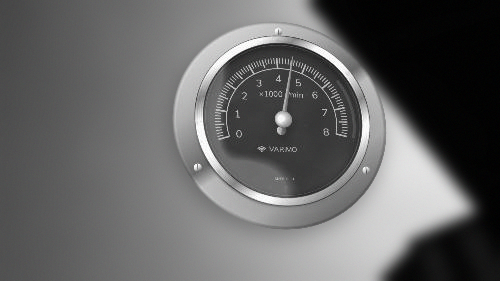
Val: 4500 rpm
